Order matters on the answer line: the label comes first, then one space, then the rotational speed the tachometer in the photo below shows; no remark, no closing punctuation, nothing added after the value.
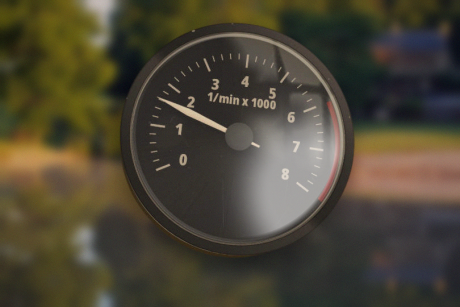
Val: 1600 rpm
